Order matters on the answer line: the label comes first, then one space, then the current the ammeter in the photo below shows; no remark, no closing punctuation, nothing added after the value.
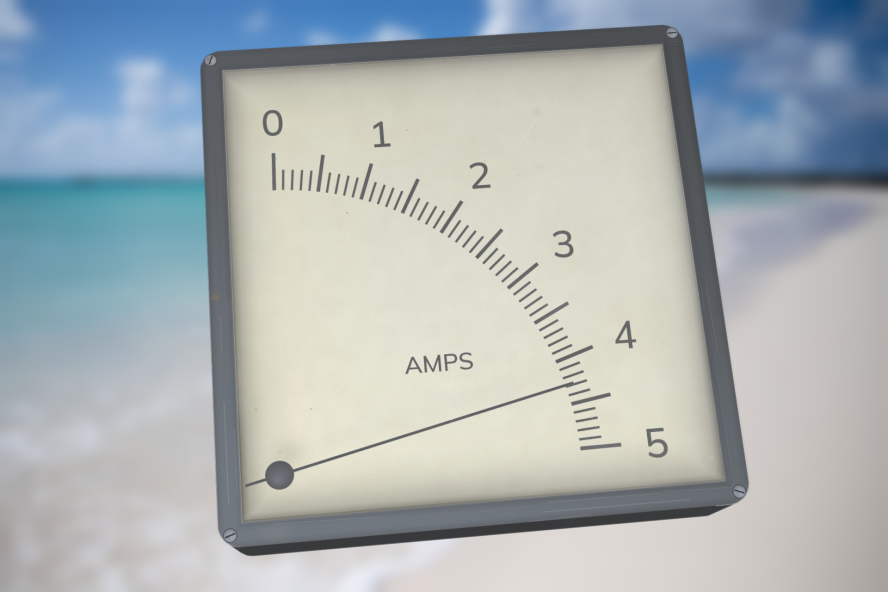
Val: 4.3 A
